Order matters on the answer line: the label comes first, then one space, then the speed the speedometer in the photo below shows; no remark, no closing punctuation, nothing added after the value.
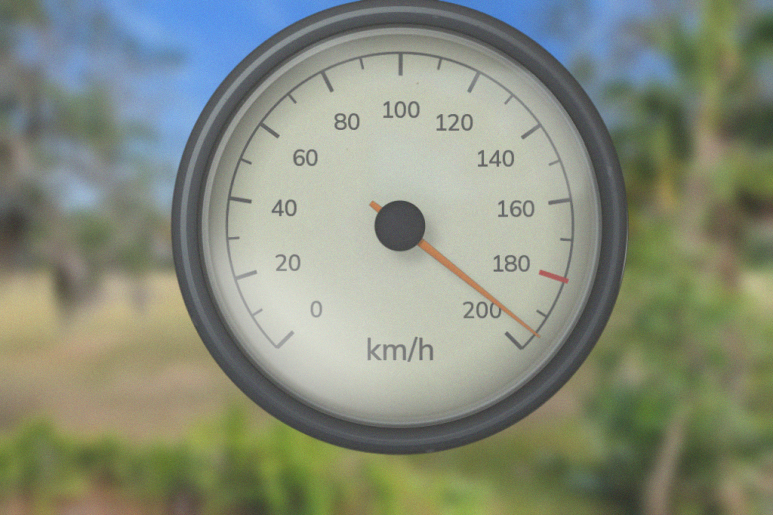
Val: 195 km/h
